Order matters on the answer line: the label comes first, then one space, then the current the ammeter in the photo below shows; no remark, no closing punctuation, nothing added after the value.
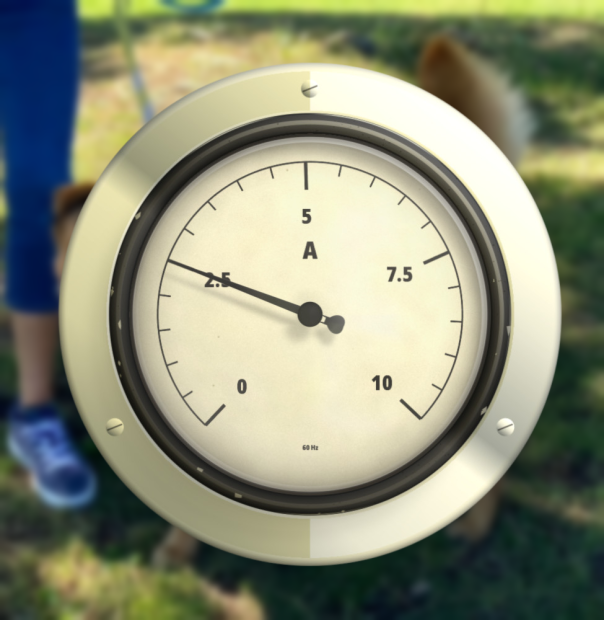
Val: 2.5 A
